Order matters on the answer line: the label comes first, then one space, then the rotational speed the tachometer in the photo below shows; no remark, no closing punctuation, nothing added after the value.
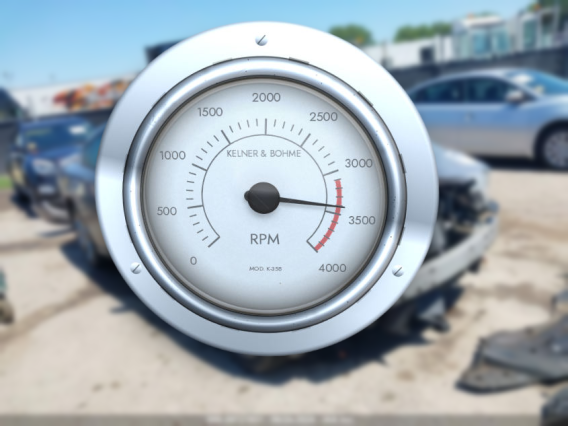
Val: 3400 rpm
